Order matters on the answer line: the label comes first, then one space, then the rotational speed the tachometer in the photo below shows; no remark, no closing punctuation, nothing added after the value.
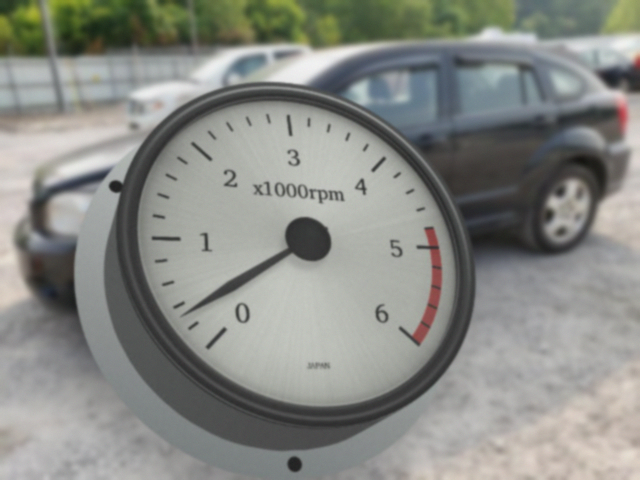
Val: 300 rpm
